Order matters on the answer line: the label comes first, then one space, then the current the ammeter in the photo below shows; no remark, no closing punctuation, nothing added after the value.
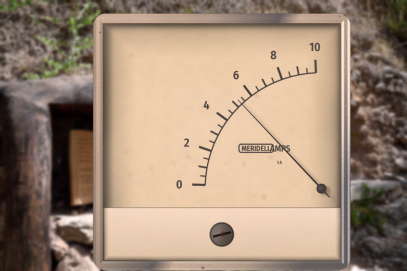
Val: 5.25 A
